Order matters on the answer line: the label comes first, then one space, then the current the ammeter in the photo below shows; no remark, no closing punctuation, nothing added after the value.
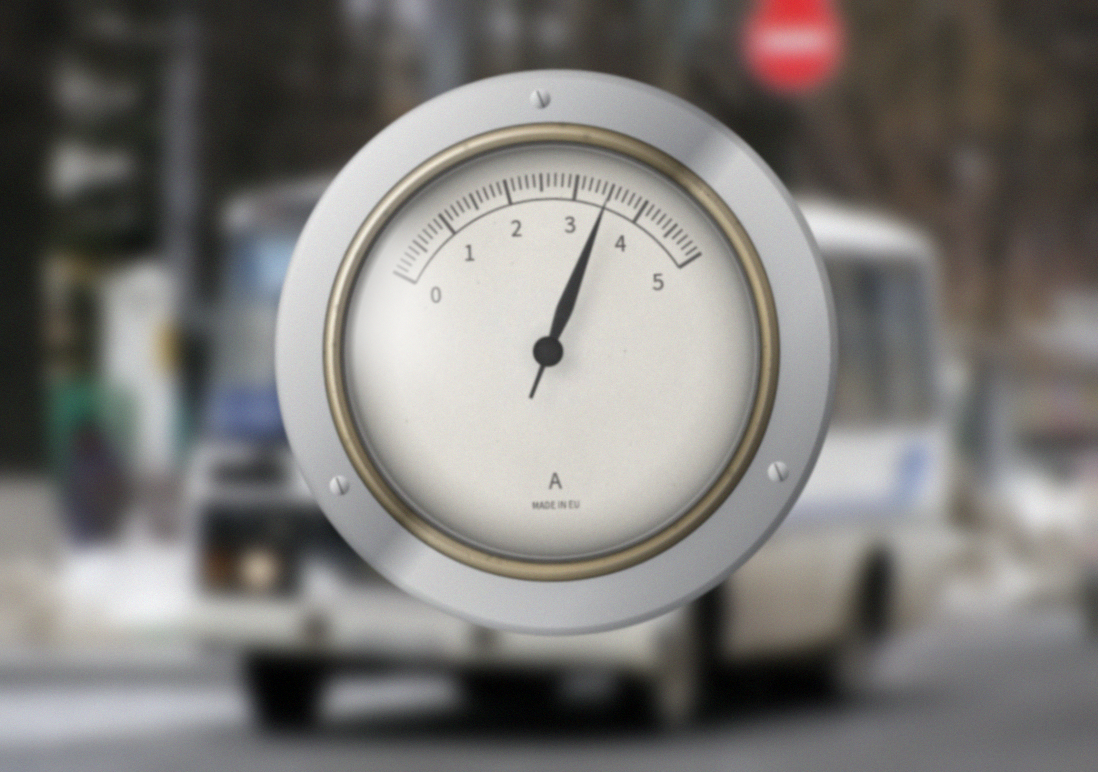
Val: 3.5 A
